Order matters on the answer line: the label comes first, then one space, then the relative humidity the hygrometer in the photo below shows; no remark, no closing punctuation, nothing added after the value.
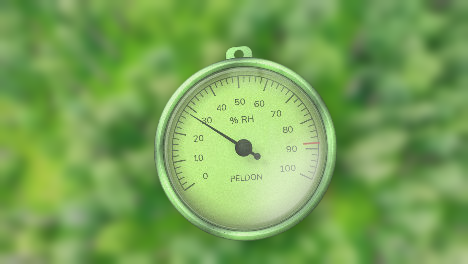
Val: 28 %
